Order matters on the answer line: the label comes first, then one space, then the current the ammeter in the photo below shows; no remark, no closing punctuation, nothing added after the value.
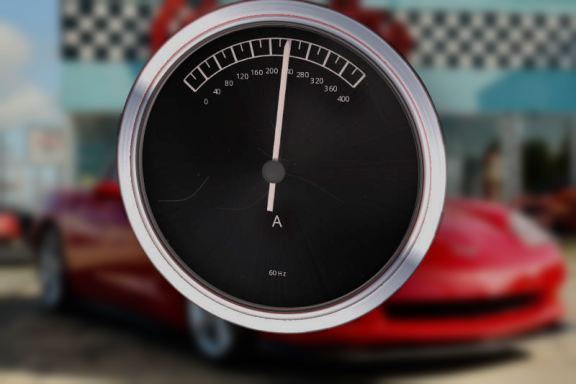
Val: 240 A
